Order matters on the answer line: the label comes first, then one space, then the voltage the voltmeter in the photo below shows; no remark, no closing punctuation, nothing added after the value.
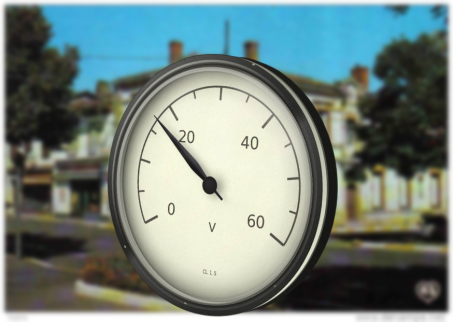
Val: 17.5 V
